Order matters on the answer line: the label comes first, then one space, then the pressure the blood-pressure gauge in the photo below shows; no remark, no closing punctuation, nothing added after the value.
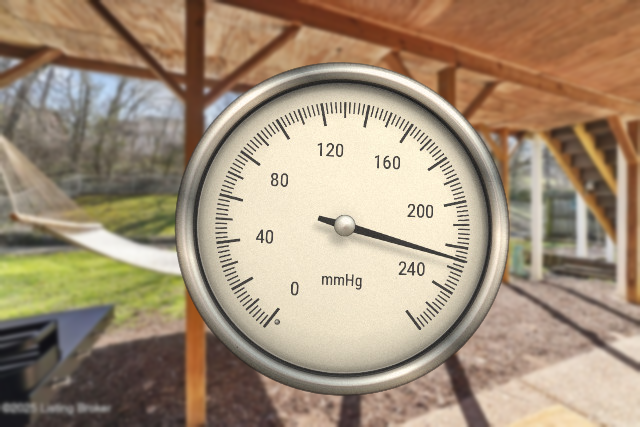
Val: 226 mmHg
